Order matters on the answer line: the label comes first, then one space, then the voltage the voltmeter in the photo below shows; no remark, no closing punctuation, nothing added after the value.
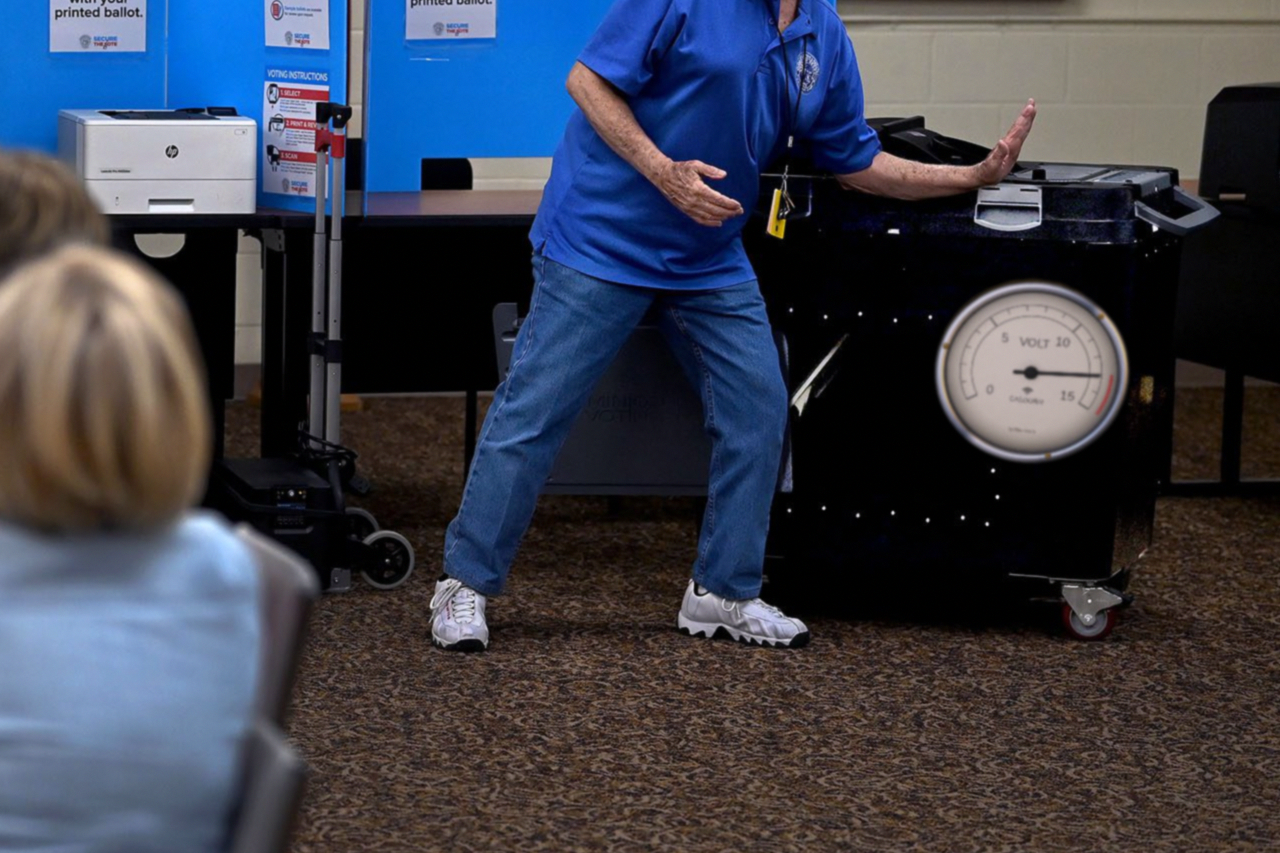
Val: 13 V
